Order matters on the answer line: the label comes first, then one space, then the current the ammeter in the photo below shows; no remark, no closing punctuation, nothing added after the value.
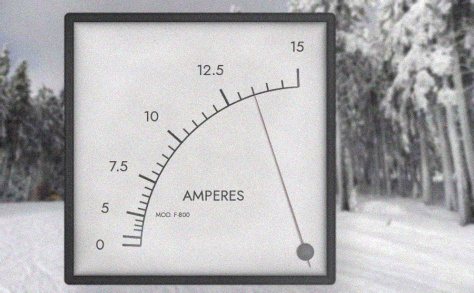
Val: 13.5 A
